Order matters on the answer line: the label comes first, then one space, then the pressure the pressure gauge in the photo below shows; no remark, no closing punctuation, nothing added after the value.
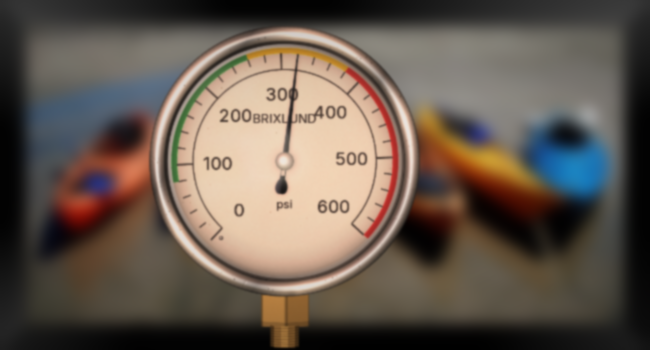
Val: 320 psi
